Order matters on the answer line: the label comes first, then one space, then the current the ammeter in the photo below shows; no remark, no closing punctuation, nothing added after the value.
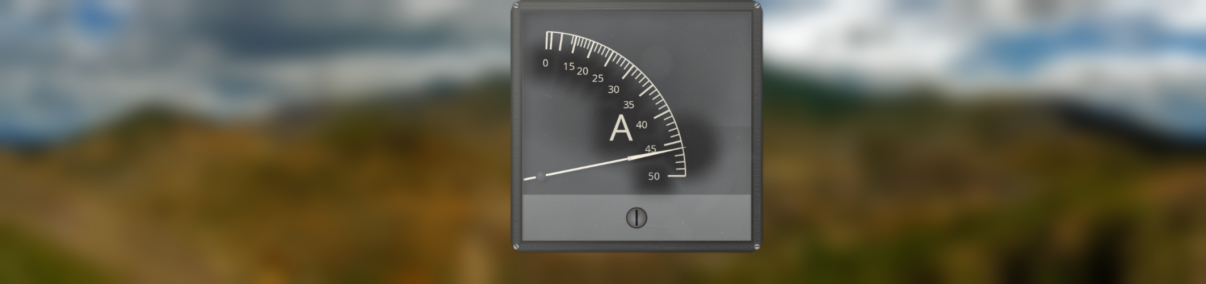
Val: 46 A
